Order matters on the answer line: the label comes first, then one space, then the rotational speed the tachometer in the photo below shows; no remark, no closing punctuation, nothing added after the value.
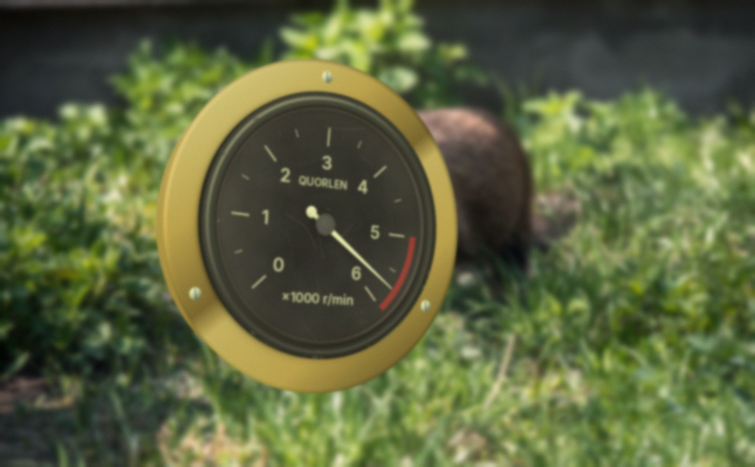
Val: 5750 rpm
